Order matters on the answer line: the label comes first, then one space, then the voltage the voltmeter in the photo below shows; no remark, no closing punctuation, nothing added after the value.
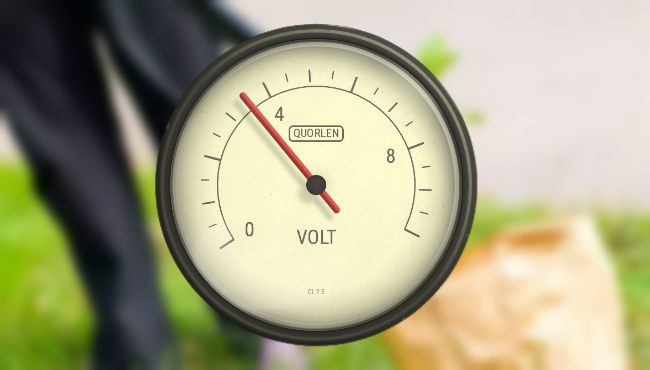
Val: 3.5 V
